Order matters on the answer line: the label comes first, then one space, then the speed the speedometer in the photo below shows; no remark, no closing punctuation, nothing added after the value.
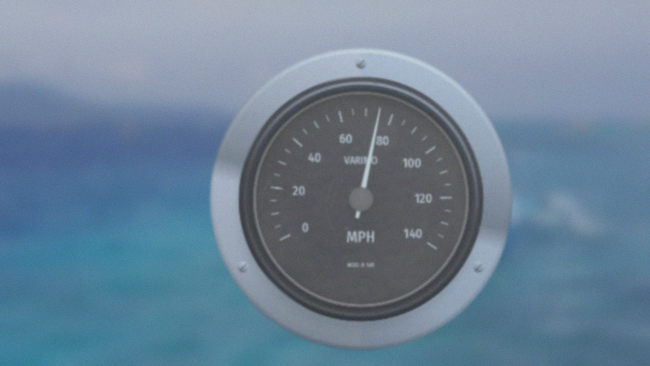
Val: 75 mph
